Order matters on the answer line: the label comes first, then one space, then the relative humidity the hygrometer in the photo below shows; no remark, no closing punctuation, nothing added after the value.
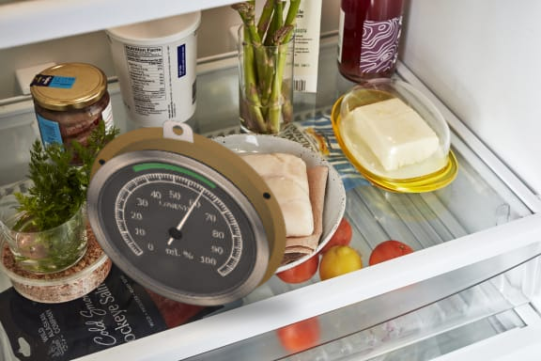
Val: 60 %
